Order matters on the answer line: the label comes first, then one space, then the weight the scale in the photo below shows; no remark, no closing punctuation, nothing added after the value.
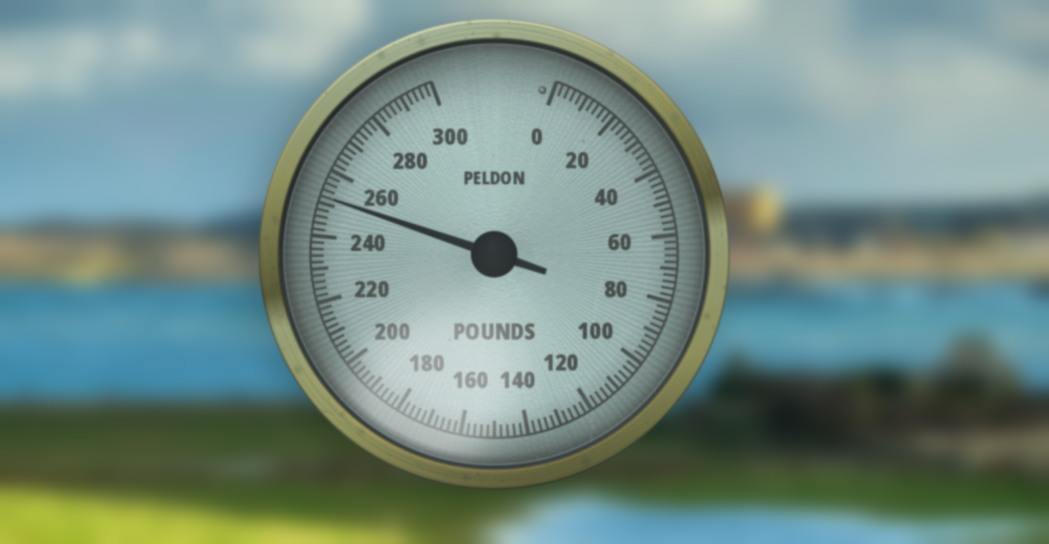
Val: 252 lb
